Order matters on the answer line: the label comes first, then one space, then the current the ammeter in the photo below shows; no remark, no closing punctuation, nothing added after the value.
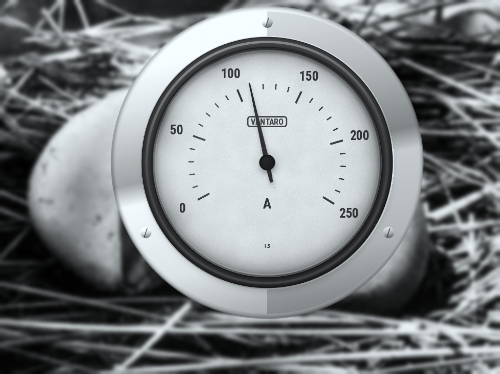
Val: 110 A
